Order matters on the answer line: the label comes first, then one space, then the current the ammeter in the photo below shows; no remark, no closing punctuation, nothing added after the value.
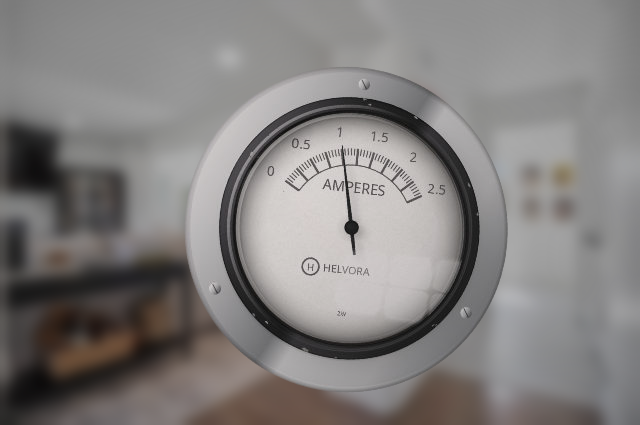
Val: 1 A
